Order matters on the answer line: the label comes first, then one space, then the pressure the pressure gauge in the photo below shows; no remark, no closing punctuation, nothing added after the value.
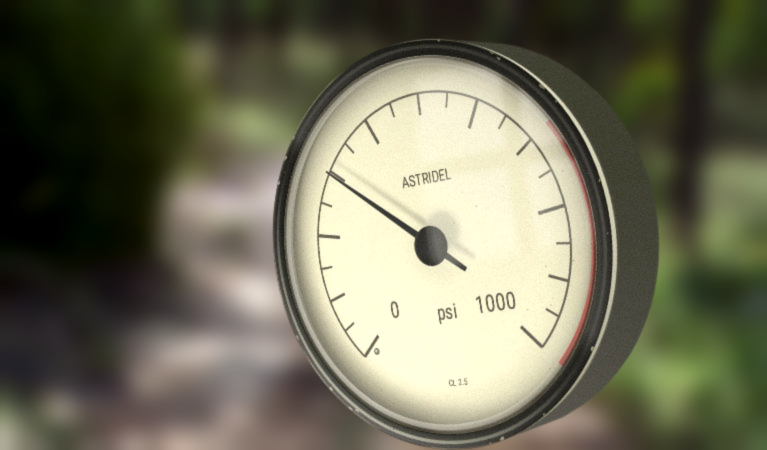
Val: 300 psi
